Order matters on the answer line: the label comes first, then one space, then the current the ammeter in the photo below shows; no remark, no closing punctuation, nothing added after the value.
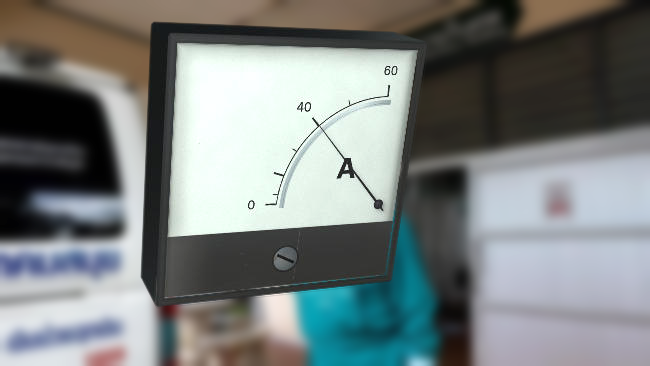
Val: 40 A
